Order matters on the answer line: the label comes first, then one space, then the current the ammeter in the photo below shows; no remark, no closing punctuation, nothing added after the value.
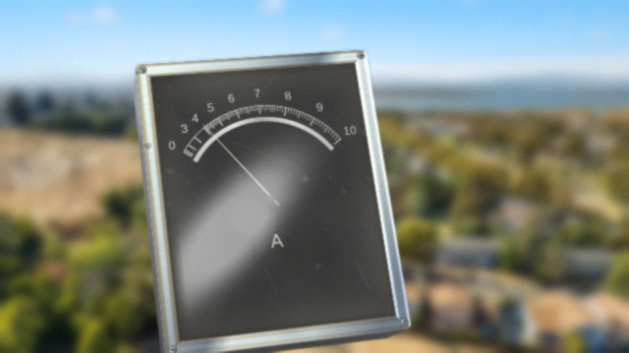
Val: 4 A
